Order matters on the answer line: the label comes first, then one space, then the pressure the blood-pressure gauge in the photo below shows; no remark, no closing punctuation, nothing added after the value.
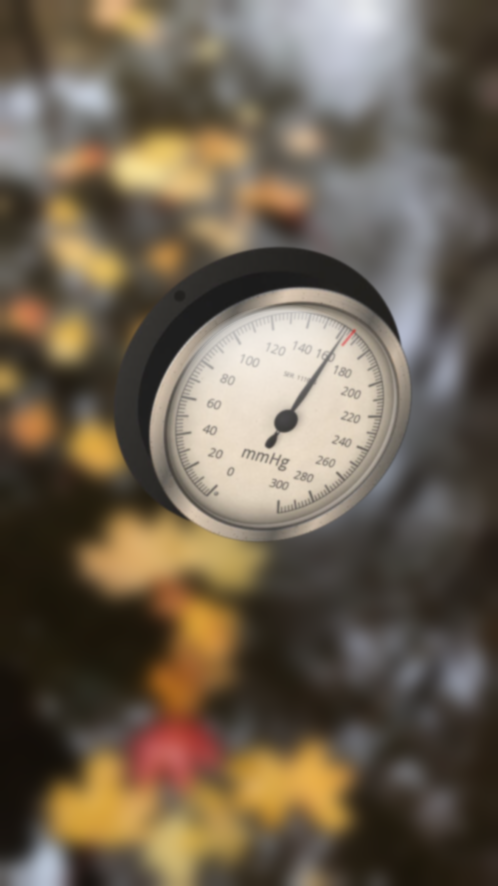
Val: 160 mmHg
